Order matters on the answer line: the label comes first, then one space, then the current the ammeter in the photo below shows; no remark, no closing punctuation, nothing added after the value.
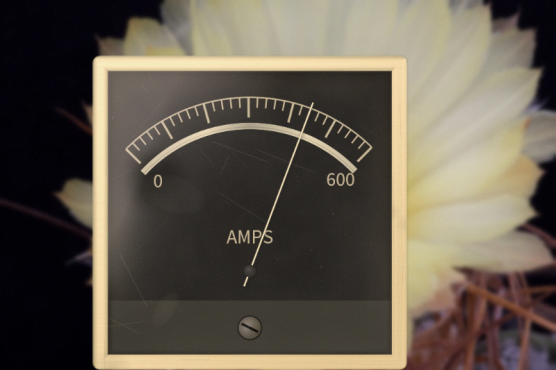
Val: 440 A
